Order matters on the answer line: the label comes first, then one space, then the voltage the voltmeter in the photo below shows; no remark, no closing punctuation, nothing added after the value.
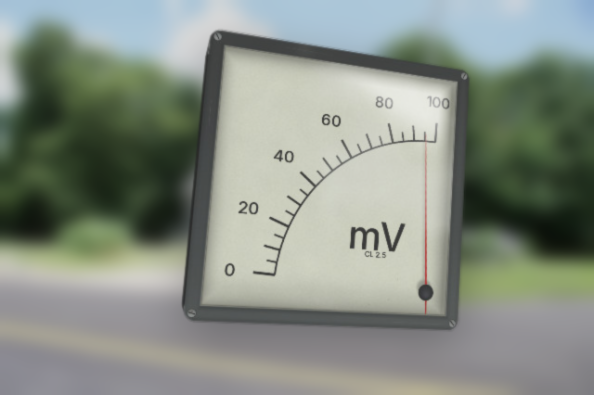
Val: 95 mV
